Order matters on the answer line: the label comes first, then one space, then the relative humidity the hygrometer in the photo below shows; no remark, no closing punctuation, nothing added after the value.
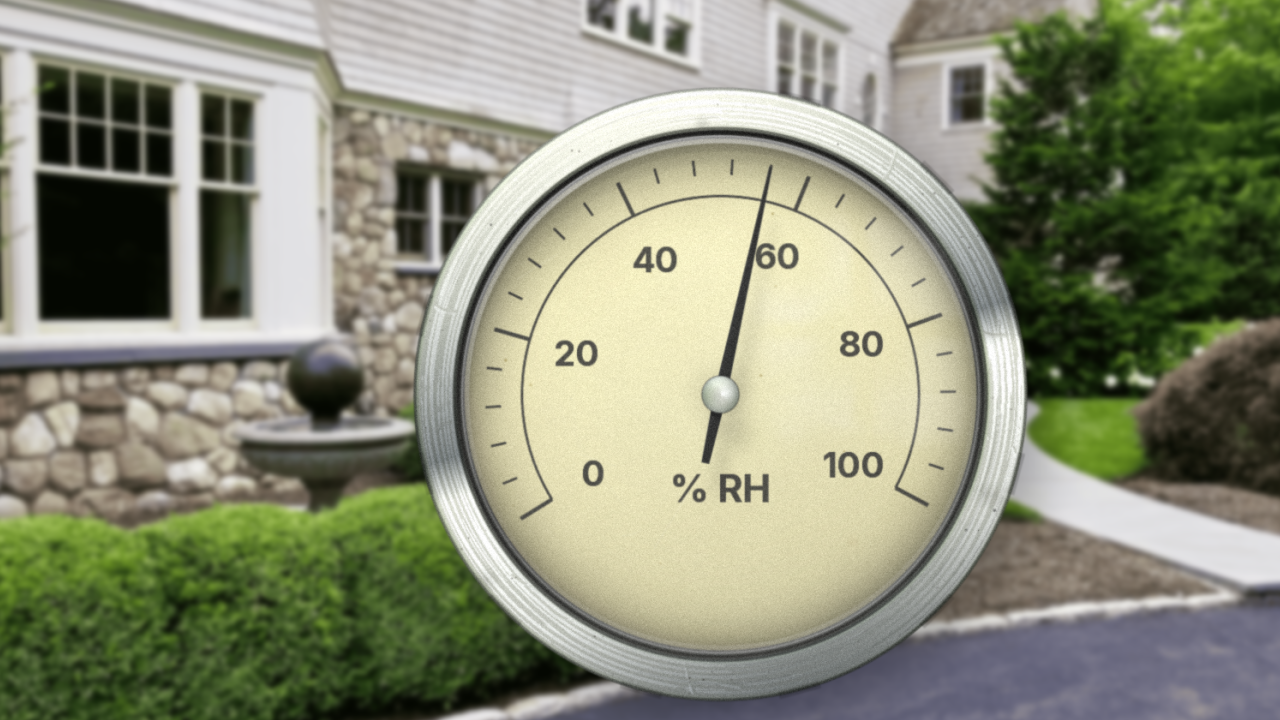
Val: 56 %
